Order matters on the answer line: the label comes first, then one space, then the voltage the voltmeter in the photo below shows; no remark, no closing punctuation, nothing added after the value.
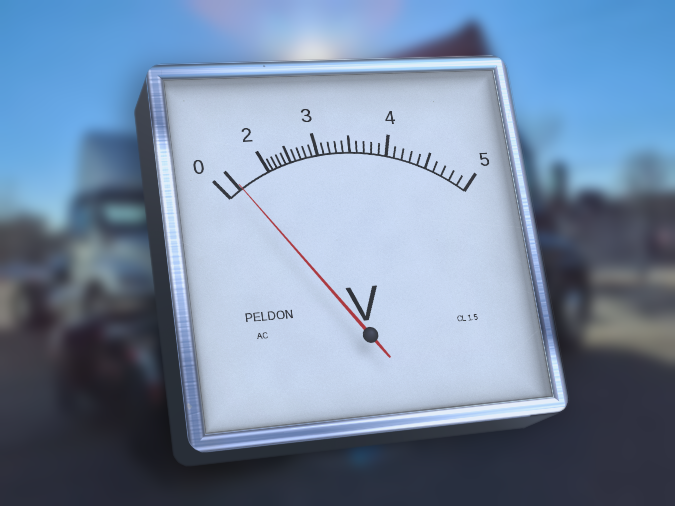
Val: 1 V
